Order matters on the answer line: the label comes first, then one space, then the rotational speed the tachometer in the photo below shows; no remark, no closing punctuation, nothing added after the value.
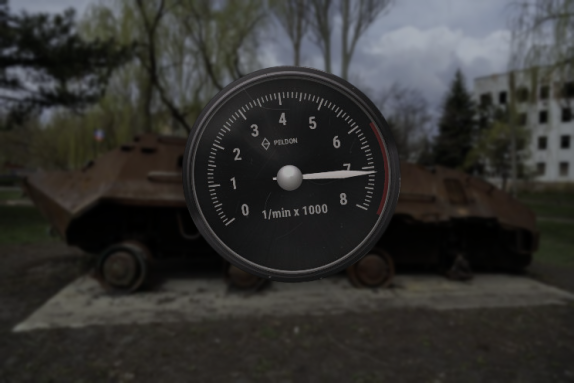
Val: 7100 rpm
